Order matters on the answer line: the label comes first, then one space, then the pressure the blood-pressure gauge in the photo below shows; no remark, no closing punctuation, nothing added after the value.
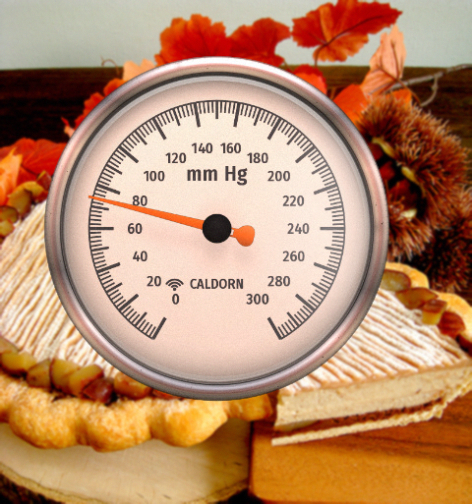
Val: 74 mmHg
